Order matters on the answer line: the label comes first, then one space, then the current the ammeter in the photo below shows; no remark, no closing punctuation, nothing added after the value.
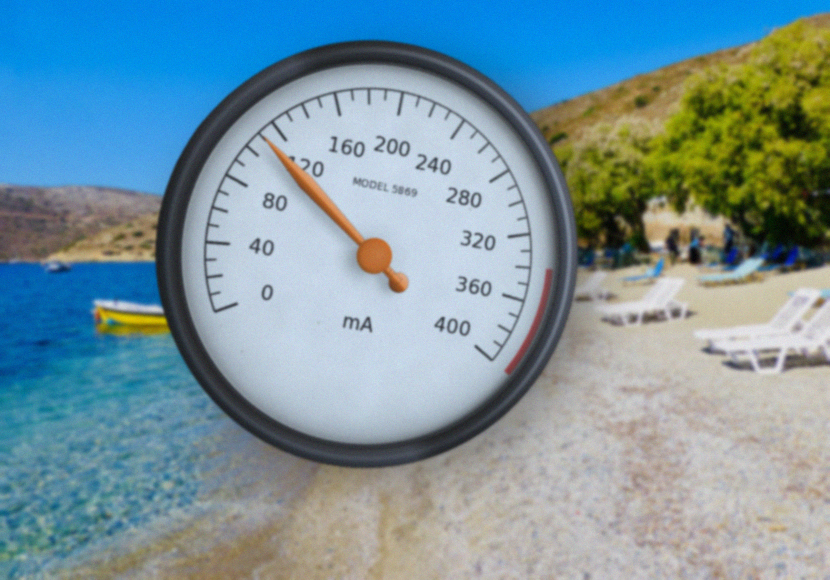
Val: 110 mA
